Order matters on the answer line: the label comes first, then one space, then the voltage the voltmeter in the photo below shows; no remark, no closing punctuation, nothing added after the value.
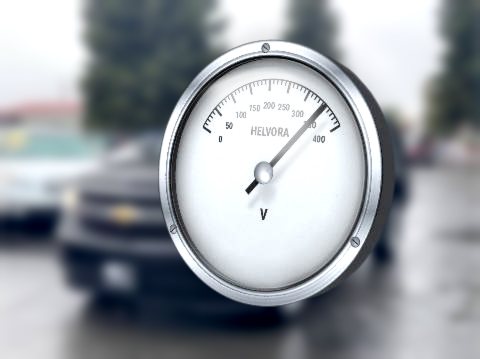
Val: 350 V
